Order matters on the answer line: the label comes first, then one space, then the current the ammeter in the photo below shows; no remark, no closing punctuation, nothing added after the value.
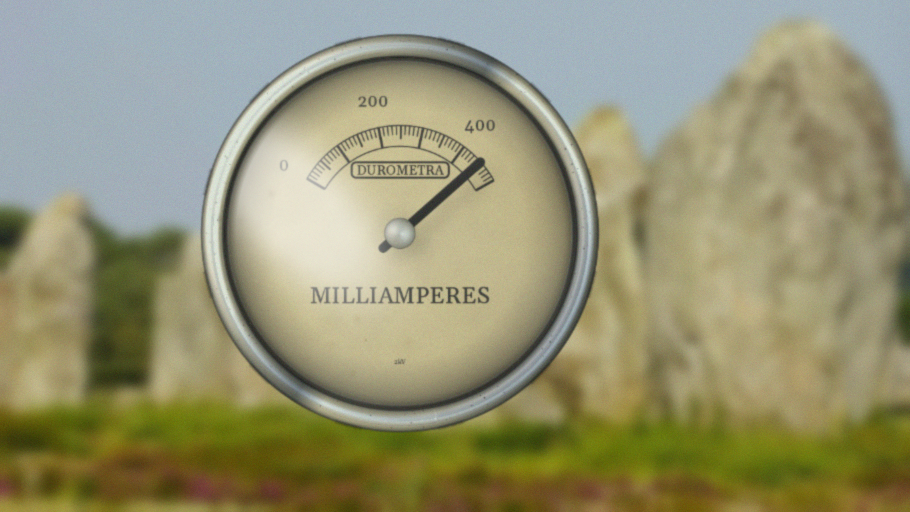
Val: 450 mA
